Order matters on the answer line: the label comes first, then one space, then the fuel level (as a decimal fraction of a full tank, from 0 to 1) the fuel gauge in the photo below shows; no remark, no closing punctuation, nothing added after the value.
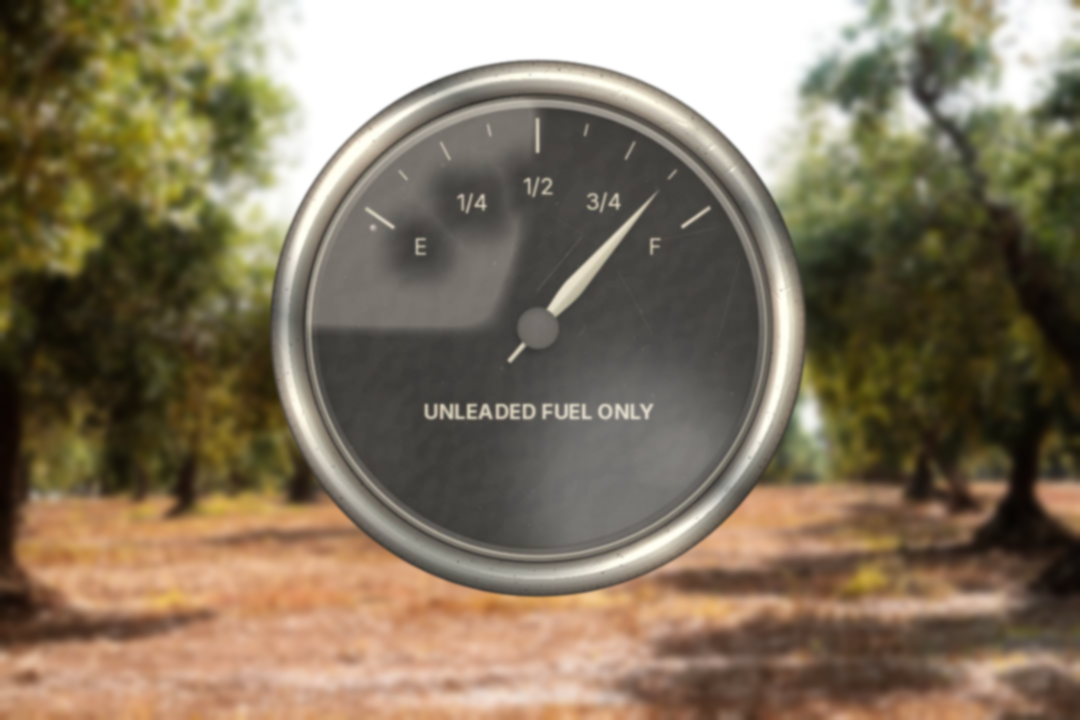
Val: 0.875
